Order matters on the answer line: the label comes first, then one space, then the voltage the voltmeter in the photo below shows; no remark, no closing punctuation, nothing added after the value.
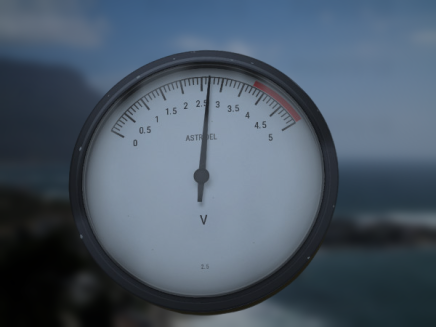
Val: 2.7 V
